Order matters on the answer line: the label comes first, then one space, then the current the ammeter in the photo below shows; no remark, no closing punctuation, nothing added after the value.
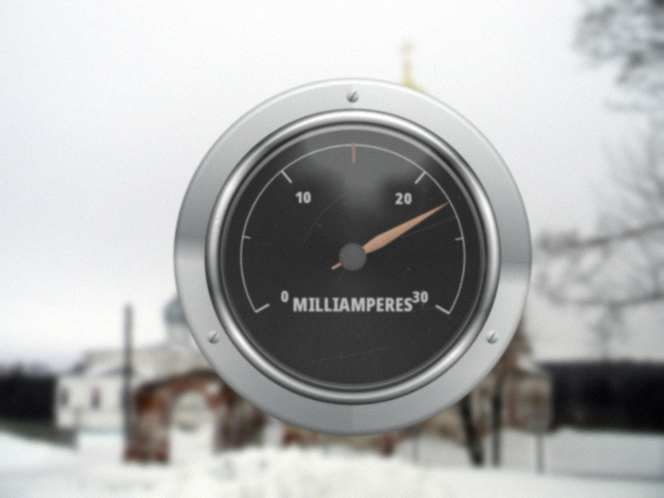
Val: 22.5 mA
